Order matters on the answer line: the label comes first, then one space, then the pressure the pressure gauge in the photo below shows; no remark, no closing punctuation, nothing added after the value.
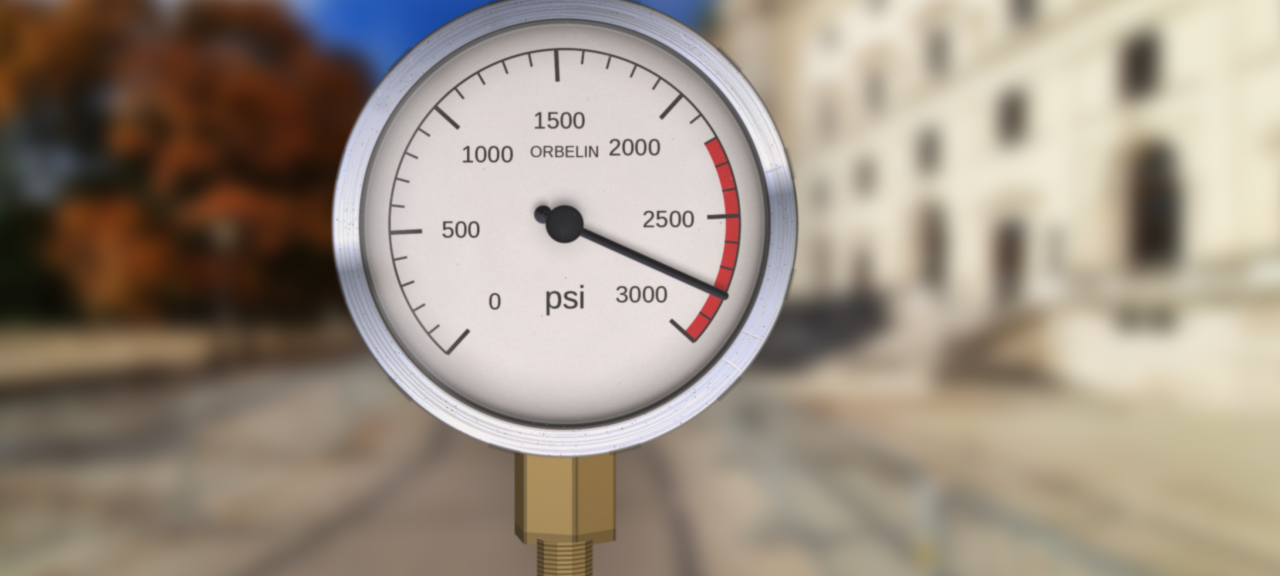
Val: 2800 psi
